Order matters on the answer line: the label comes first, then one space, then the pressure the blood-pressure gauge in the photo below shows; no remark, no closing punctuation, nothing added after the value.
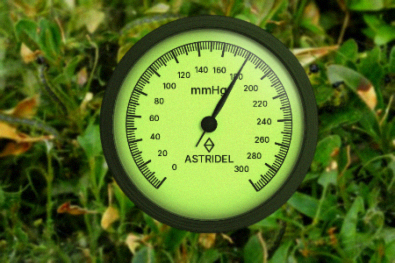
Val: 180 mmHg
